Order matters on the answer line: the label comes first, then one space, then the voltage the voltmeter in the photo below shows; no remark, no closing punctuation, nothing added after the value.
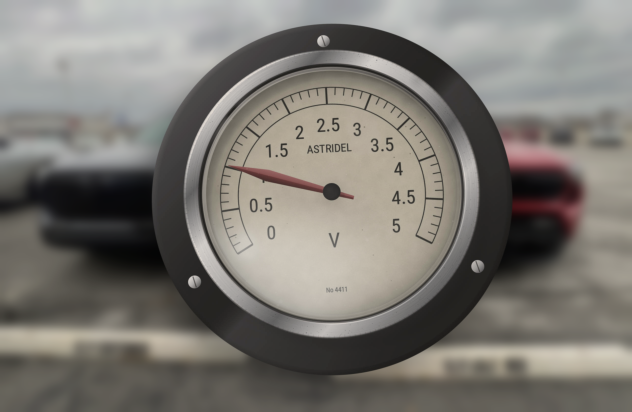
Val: 1 V
